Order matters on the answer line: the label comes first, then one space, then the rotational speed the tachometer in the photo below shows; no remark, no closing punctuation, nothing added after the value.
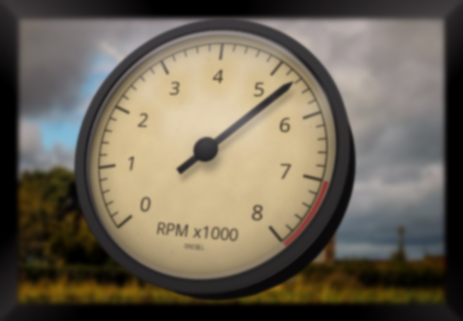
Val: 5400 rpm
